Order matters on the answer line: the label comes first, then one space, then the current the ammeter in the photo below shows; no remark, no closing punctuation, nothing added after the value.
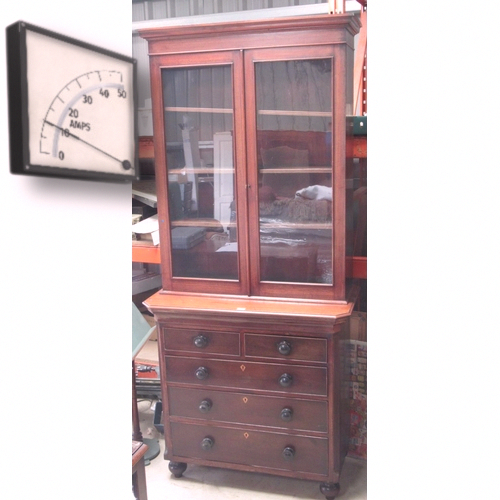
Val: 10 A
